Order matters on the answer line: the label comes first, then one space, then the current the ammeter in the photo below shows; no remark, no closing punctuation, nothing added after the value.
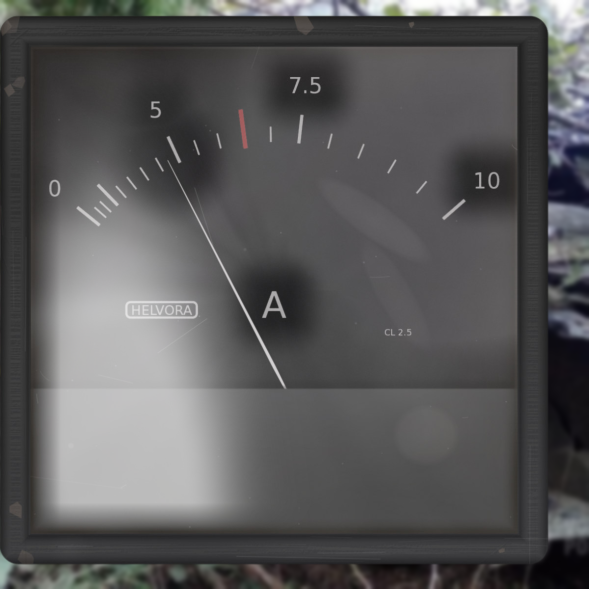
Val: 4.75 A
